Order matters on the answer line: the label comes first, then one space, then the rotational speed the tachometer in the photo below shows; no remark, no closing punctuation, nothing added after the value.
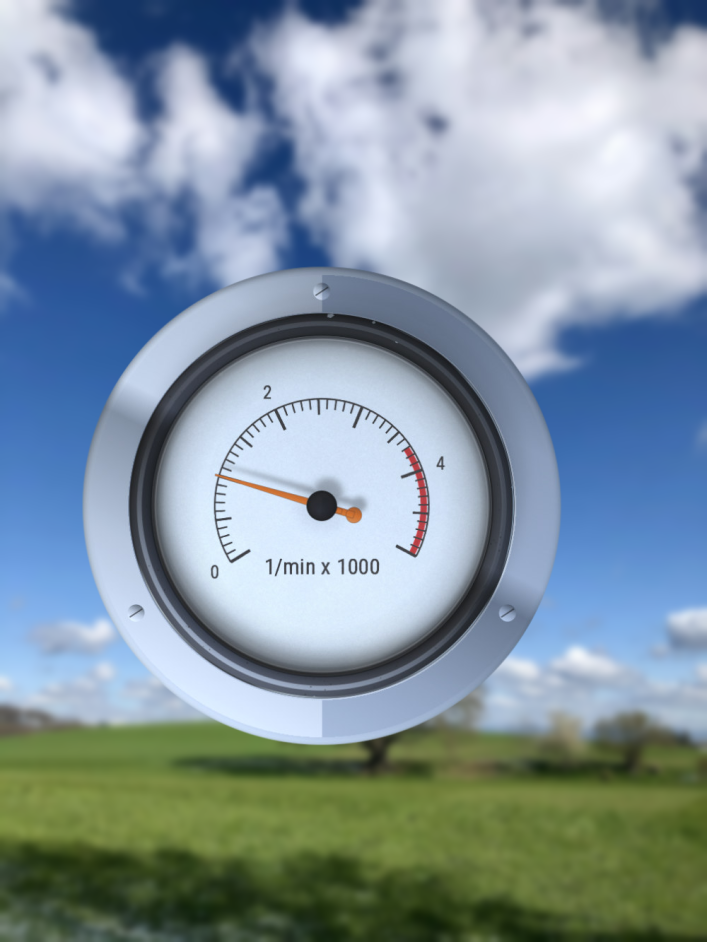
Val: 1000 rpm
